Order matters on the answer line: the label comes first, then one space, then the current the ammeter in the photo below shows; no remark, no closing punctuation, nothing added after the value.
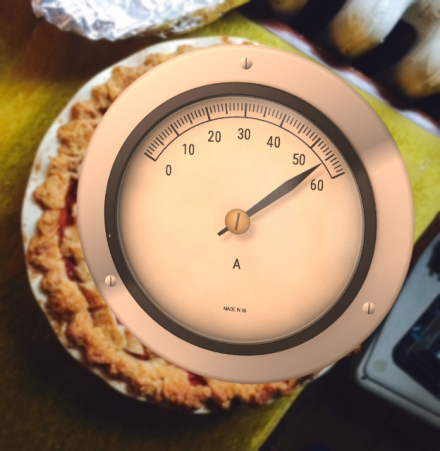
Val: 55 A
